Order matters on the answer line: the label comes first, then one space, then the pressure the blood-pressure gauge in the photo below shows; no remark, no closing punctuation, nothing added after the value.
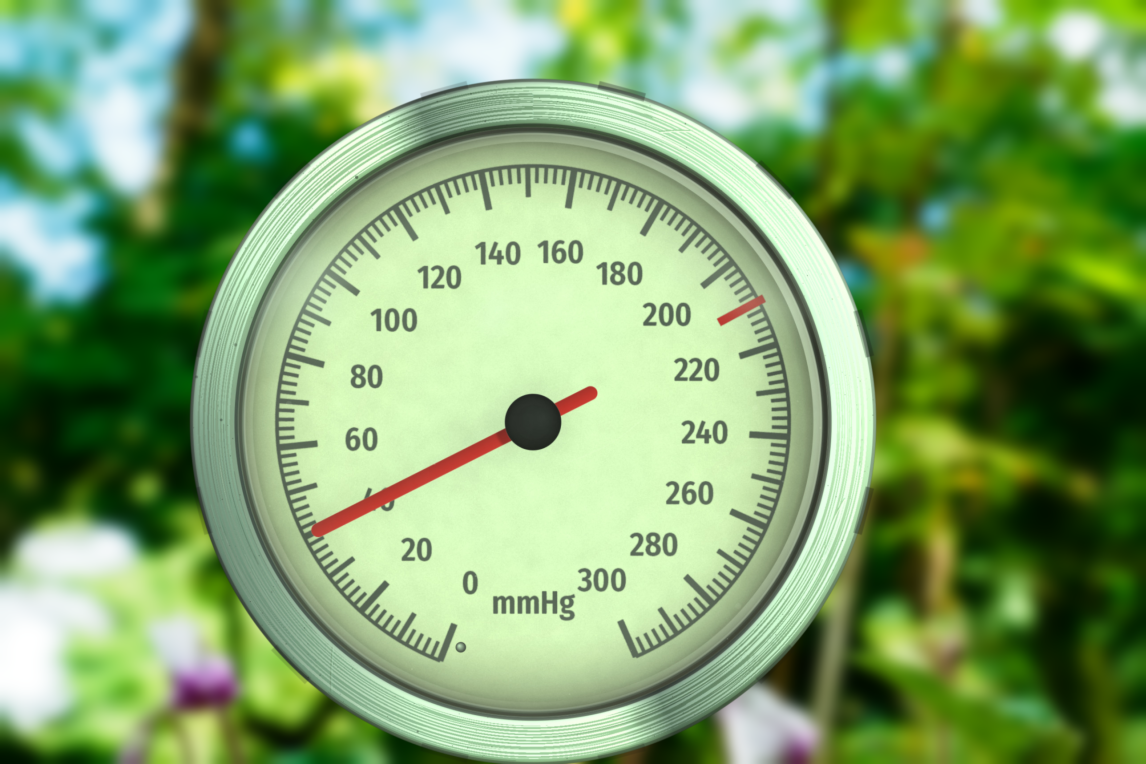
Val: 40 mmHg
